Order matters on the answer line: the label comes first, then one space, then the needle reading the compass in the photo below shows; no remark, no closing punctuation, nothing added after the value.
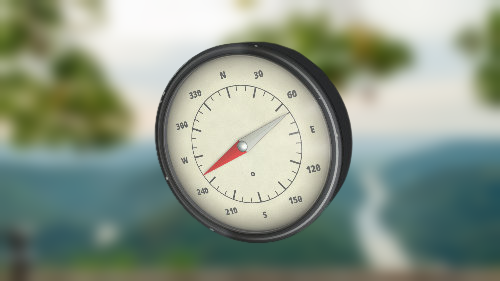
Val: 250 °
